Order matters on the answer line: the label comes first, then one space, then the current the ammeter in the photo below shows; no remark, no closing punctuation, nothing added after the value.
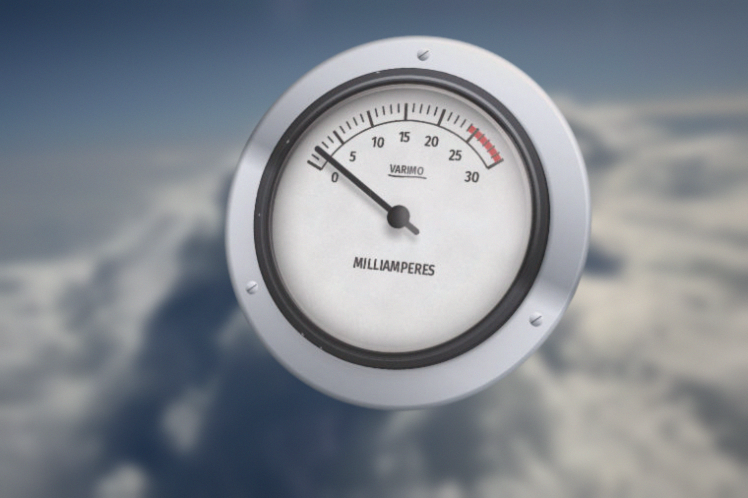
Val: 2 mA
